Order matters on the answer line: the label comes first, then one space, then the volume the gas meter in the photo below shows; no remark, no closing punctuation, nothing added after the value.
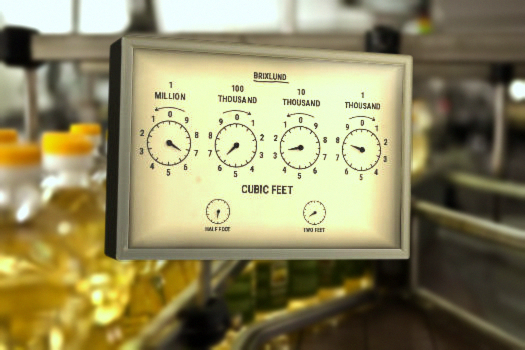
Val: 662800 ft³
